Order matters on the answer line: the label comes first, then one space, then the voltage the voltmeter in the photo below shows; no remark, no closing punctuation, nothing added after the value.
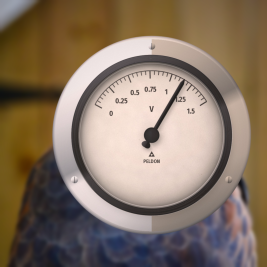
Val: 1.15 V
